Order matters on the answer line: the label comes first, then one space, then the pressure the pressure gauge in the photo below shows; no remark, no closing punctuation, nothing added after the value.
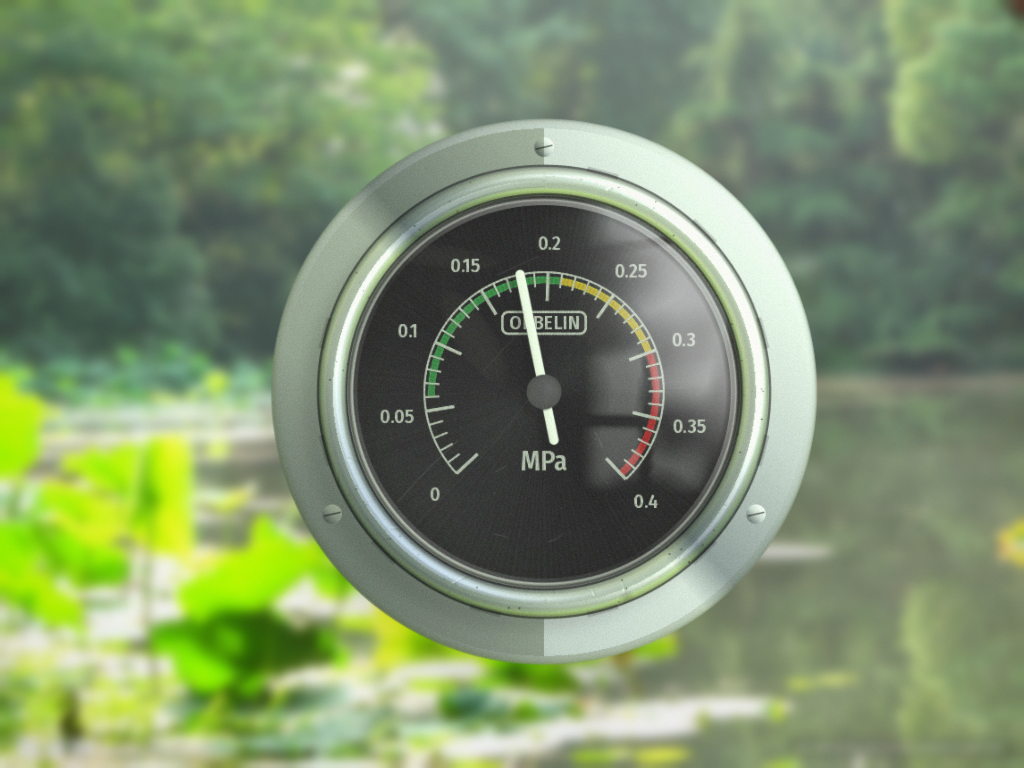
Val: 0.18 MPa
